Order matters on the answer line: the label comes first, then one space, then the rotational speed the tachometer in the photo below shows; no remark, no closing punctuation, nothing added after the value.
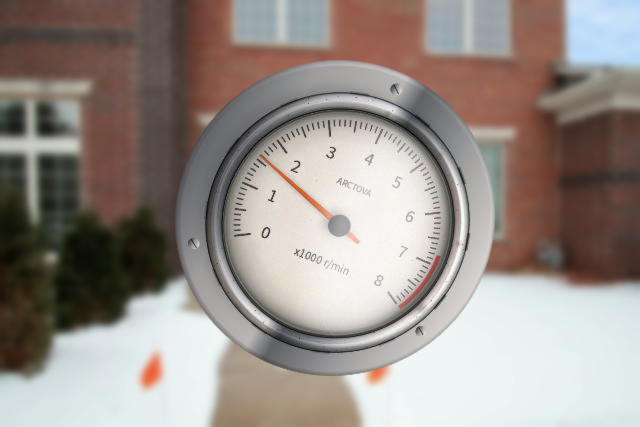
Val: 1600 rpm
